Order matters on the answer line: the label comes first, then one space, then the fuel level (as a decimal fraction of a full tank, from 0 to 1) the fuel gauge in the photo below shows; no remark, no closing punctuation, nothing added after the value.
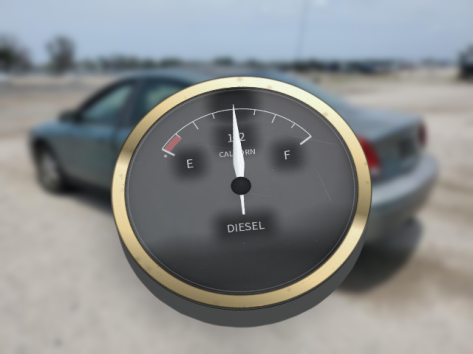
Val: 0.5
